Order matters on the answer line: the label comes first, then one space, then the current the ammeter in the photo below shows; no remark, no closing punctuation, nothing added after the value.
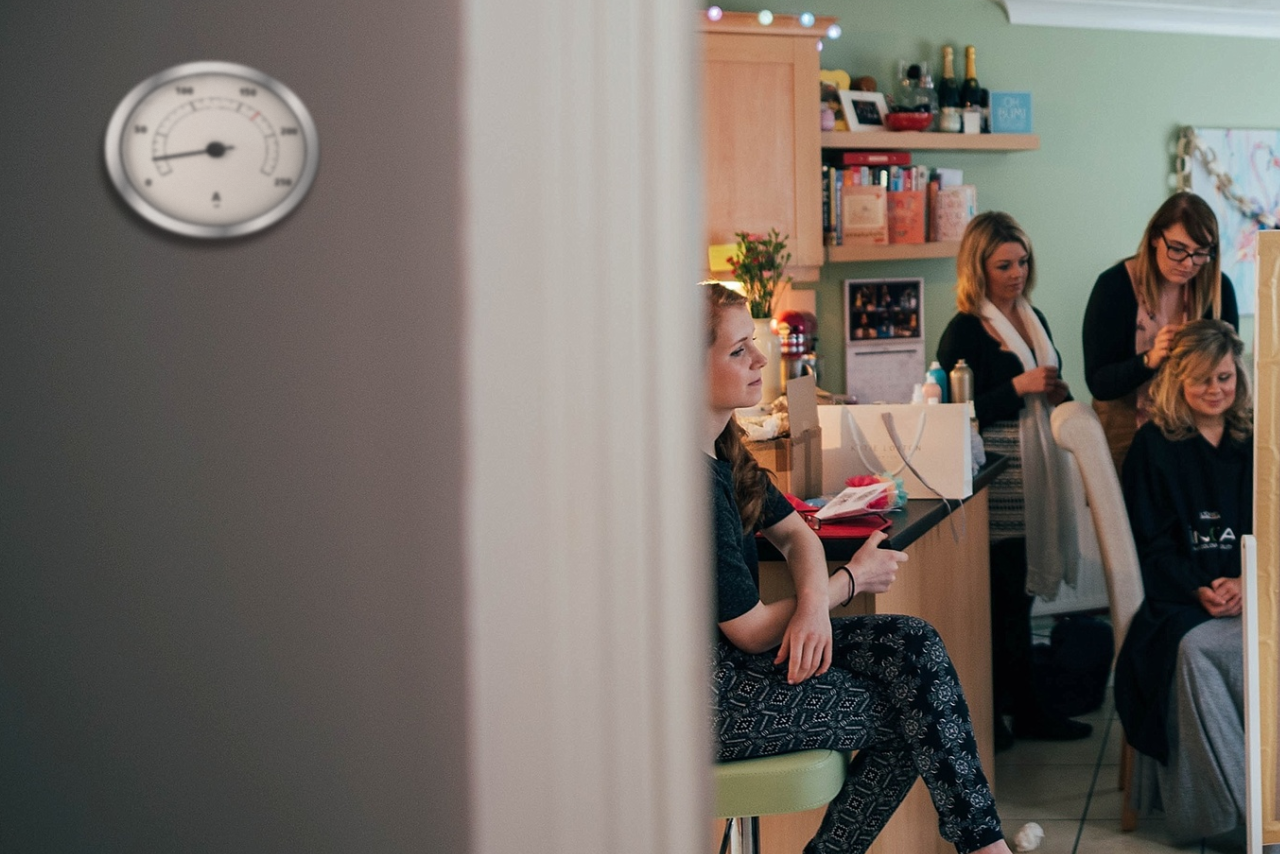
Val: 20 A
